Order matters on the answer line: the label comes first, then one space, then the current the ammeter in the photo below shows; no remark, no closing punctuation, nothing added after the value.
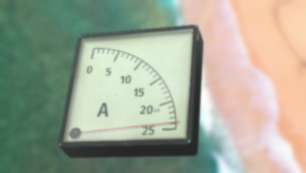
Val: 24 A
